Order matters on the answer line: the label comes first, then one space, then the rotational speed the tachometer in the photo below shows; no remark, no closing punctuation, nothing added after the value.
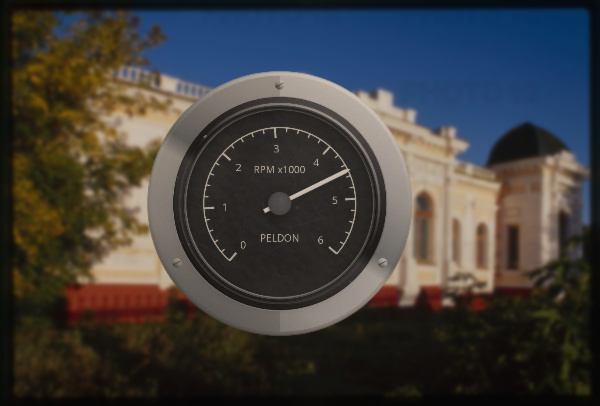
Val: 4500 rpm
